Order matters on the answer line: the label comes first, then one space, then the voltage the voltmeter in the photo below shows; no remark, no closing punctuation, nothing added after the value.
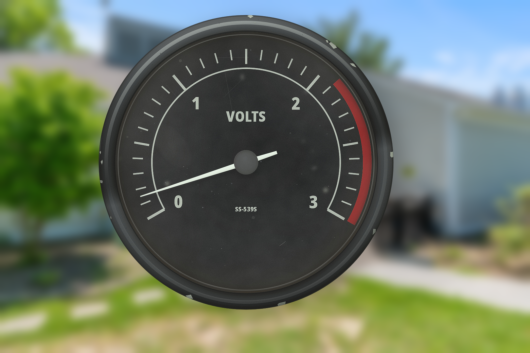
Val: 0.15 V
